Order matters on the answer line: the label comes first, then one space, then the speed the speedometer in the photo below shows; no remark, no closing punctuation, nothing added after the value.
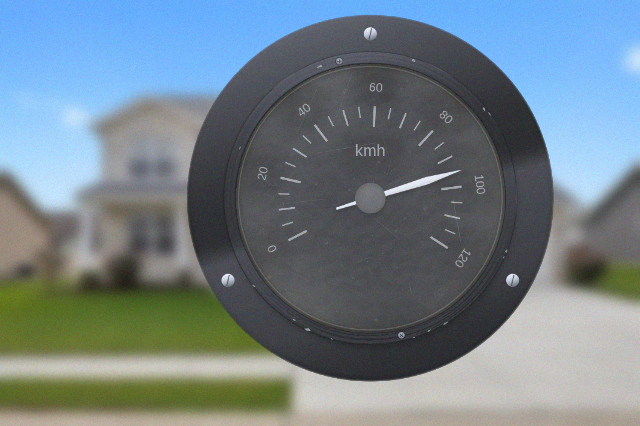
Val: 95 km/h
